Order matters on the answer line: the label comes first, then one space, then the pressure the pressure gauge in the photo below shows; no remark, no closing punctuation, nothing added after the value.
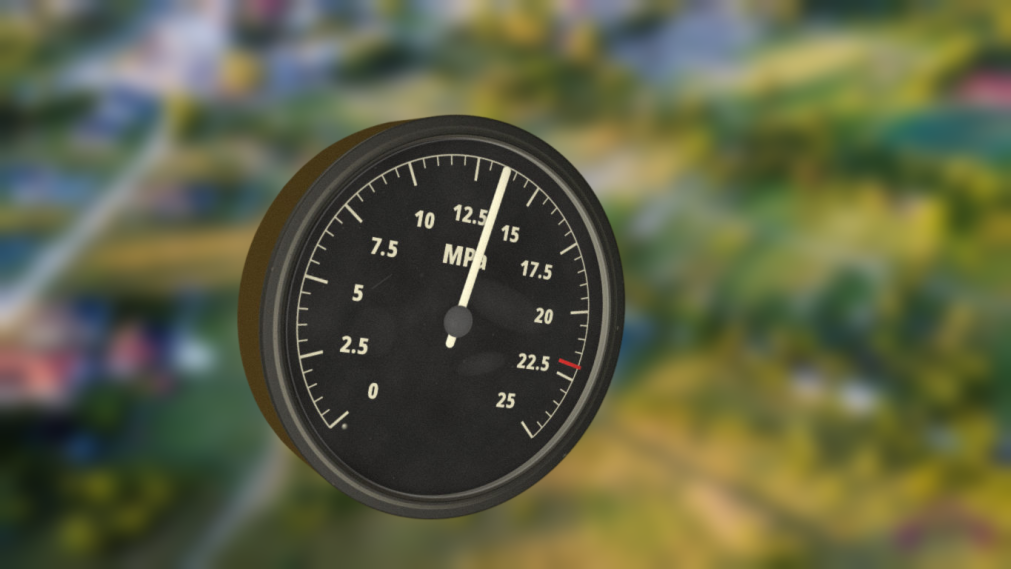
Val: 13.5 MPa
